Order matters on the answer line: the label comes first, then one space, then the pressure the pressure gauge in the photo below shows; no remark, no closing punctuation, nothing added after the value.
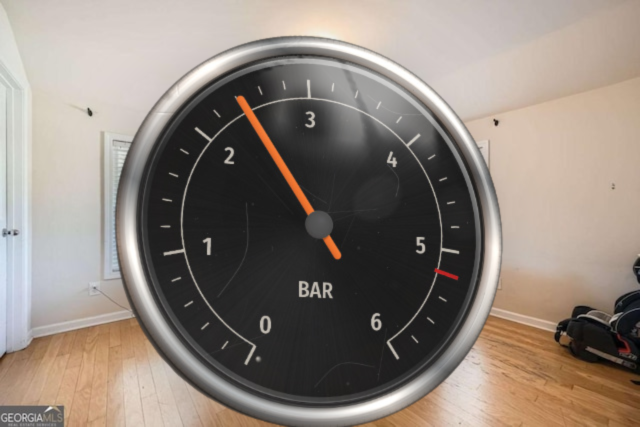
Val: 2.4 bar
